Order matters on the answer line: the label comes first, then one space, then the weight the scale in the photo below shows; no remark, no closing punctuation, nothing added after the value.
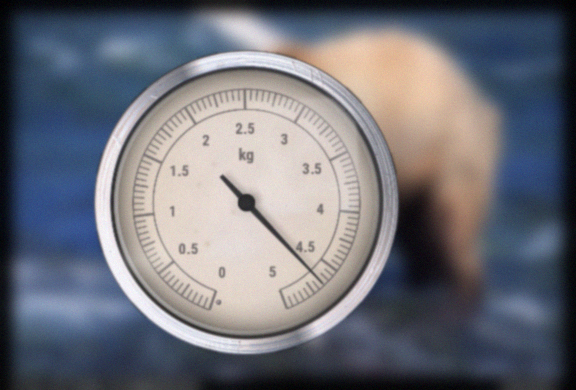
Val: 4.65 kg
